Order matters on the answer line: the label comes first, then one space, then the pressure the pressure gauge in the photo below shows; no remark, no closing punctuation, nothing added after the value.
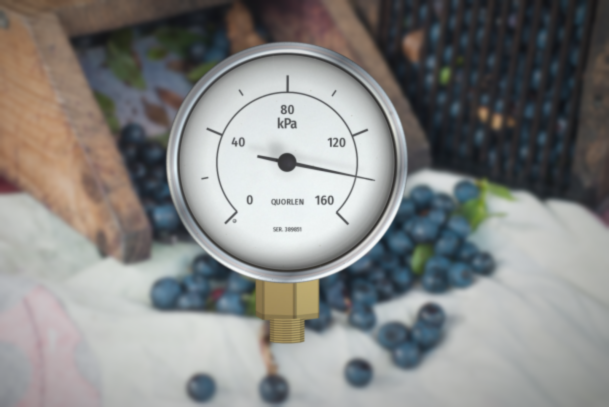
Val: 140 kPa
